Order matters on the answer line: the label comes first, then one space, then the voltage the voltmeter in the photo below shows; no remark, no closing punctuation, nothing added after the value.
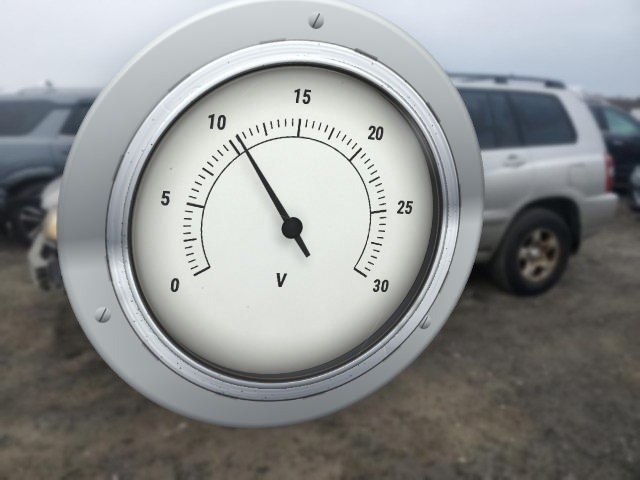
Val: 10.5 V
